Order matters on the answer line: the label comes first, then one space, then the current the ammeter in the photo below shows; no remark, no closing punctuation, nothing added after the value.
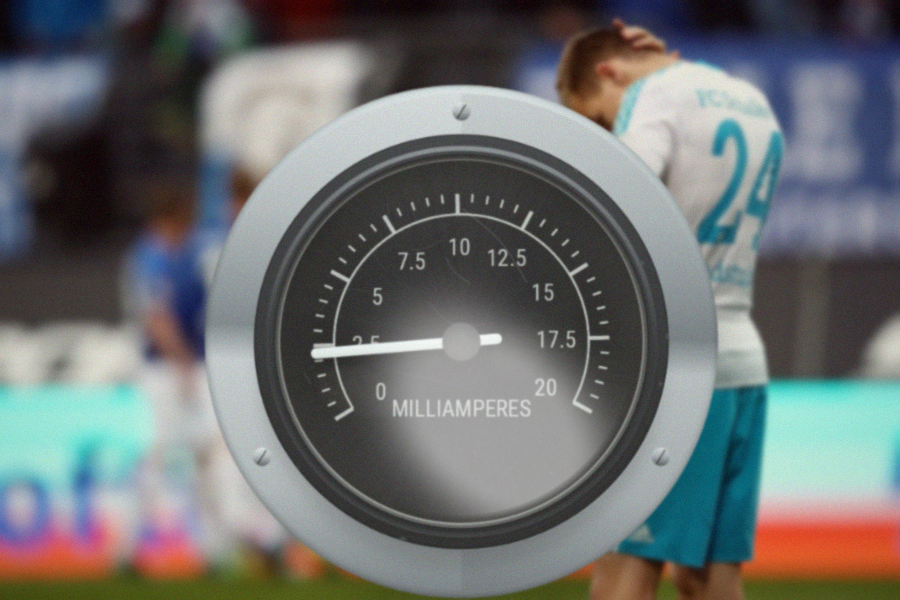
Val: 2.25 mA
